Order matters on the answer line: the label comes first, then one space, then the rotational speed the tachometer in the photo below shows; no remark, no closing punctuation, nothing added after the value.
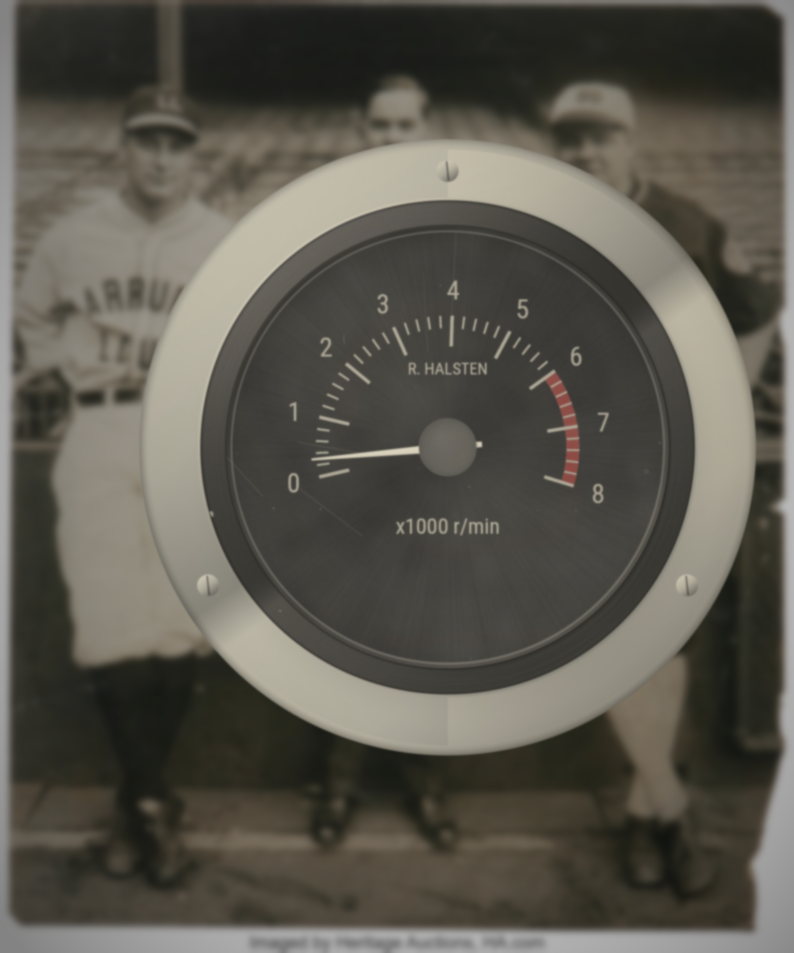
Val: 300 rpm
